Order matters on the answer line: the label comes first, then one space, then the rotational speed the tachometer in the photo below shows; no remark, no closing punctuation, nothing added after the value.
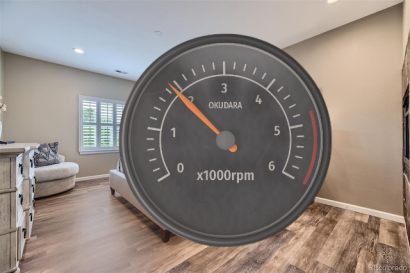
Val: 1900 rpm
